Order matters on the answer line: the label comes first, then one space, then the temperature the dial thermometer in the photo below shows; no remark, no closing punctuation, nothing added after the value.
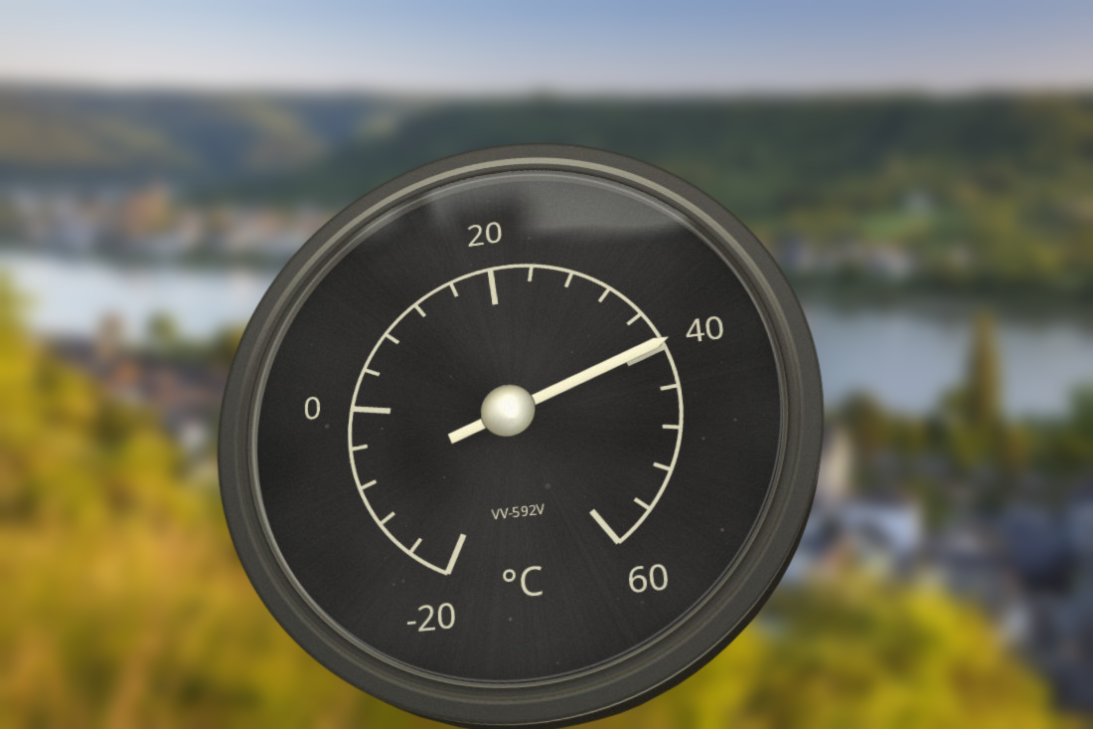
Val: 40 °C
